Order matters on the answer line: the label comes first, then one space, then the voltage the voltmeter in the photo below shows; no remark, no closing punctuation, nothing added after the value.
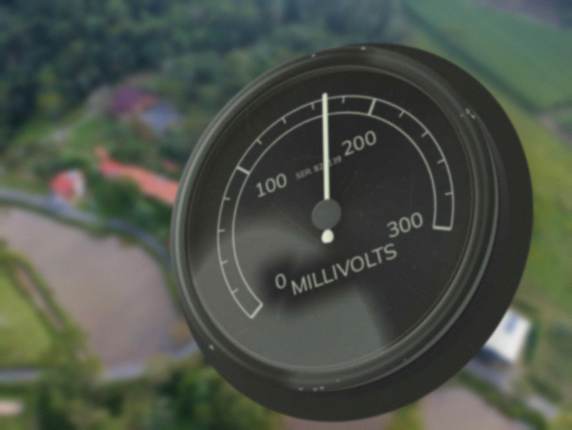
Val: 170 mV
